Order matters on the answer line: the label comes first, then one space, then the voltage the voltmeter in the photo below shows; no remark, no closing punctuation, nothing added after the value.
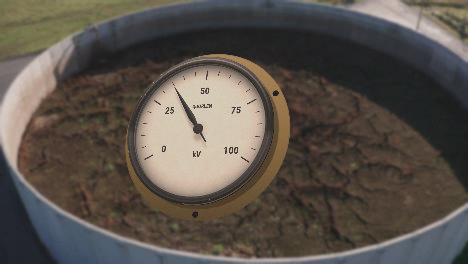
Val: 35 kV
